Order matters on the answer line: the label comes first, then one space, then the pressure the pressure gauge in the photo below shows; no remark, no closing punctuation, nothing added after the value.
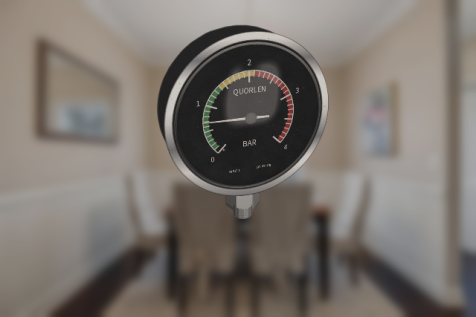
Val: 0.7 bar
